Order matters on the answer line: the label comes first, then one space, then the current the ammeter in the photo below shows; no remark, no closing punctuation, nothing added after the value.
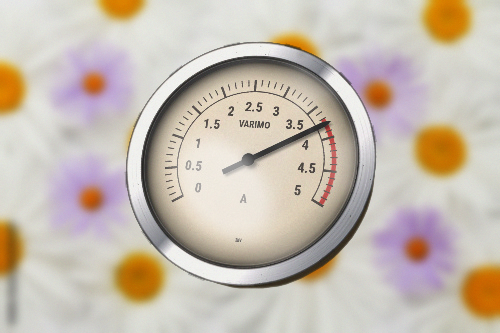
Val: 3.8 A
